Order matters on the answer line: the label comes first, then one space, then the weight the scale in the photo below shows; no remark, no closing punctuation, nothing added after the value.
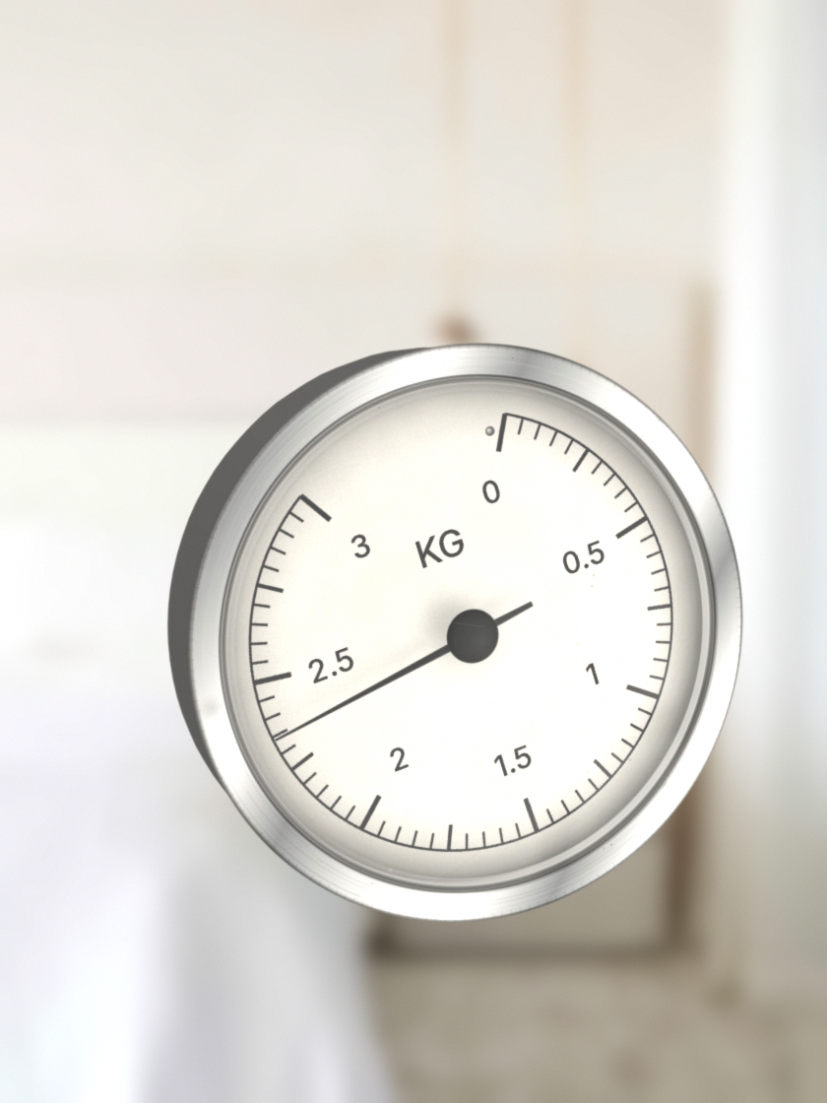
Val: 2.35 kg
